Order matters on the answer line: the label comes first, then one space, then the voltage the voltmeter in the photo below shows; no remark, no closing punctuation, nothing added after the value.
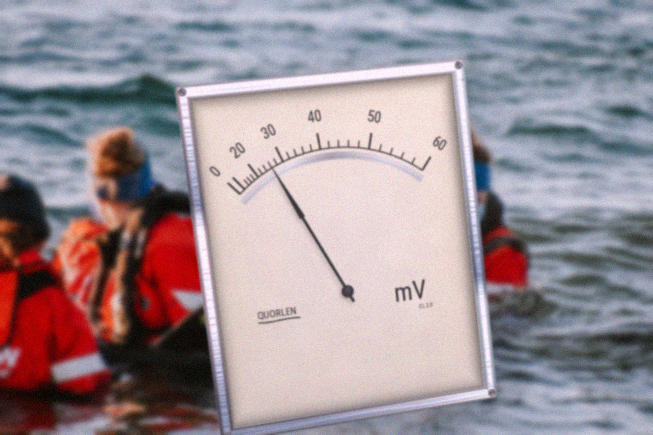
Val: 26 mV
